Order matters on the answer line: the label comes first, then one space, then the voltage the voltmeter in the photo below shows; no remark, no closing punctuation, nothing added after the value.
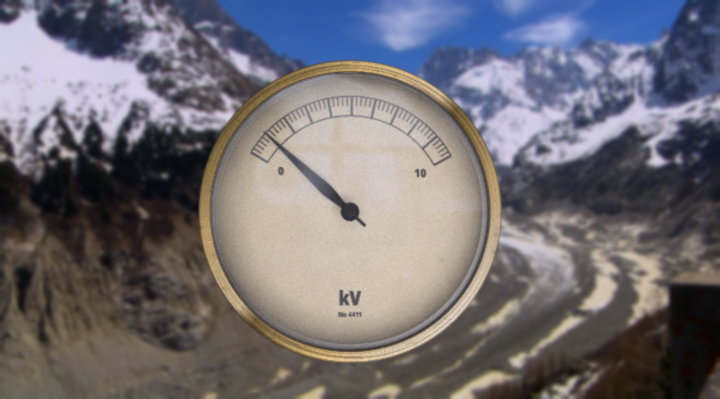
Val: 1 kV
